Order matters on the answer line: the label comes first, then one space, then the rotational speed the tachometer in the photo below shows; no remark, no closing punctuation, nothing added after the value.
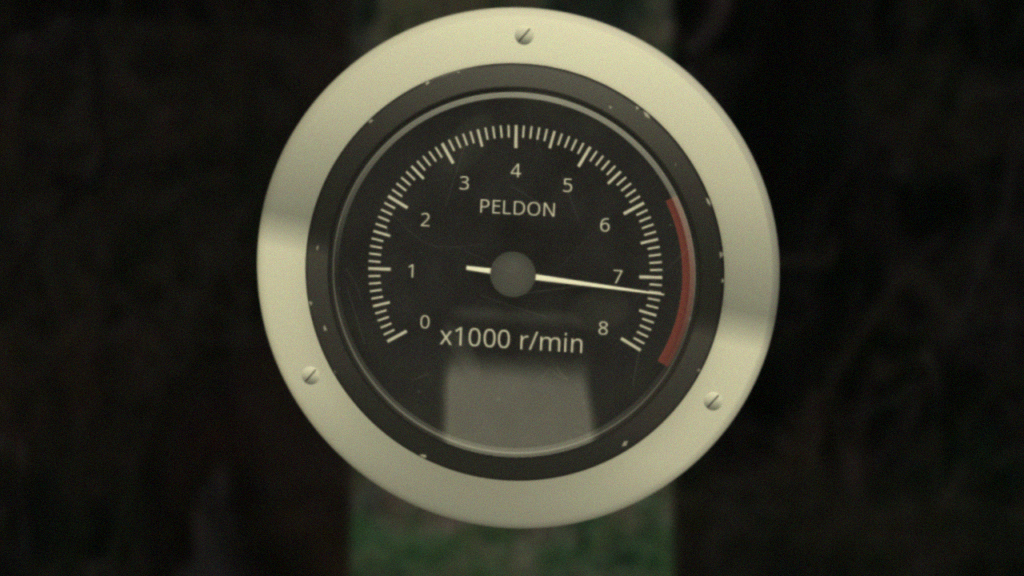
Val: 7200 rpm
